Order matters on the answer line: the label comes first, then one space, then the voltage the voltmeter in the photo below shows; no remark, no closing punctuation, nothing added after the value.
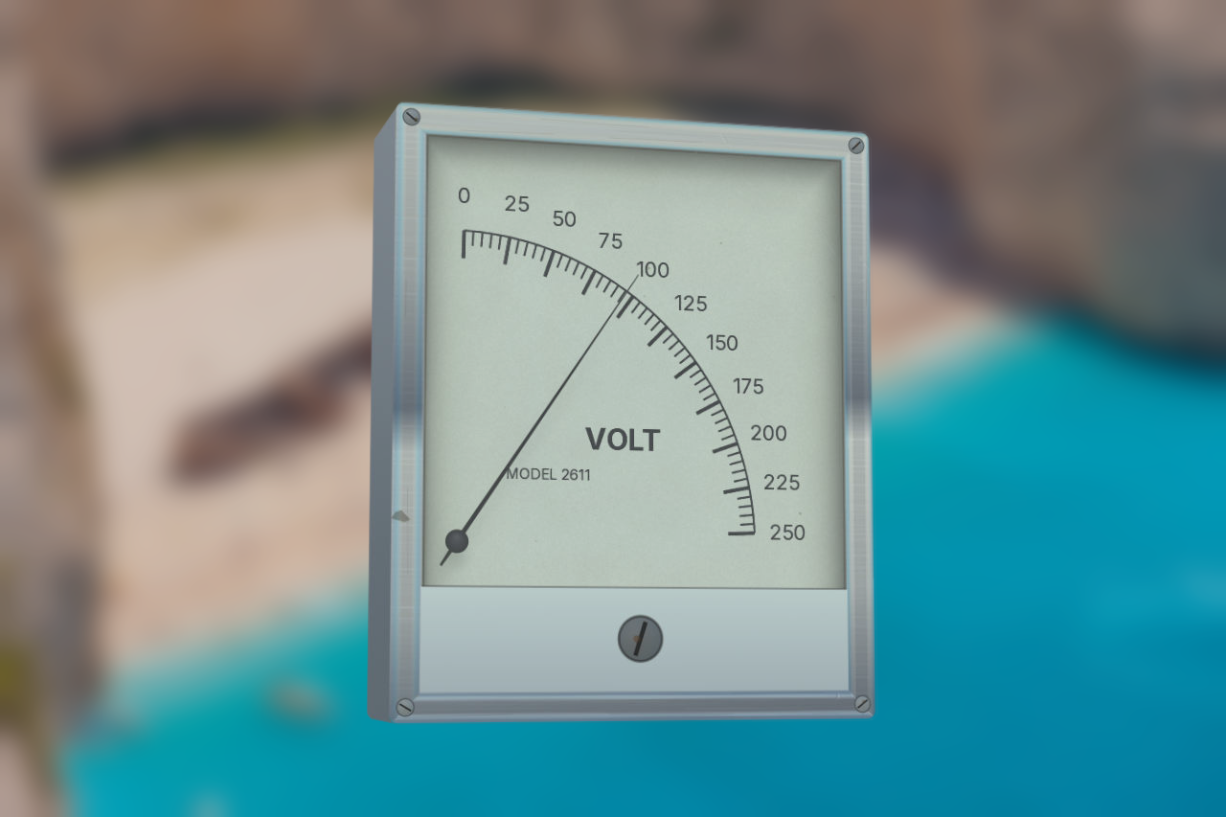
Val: 95 V
